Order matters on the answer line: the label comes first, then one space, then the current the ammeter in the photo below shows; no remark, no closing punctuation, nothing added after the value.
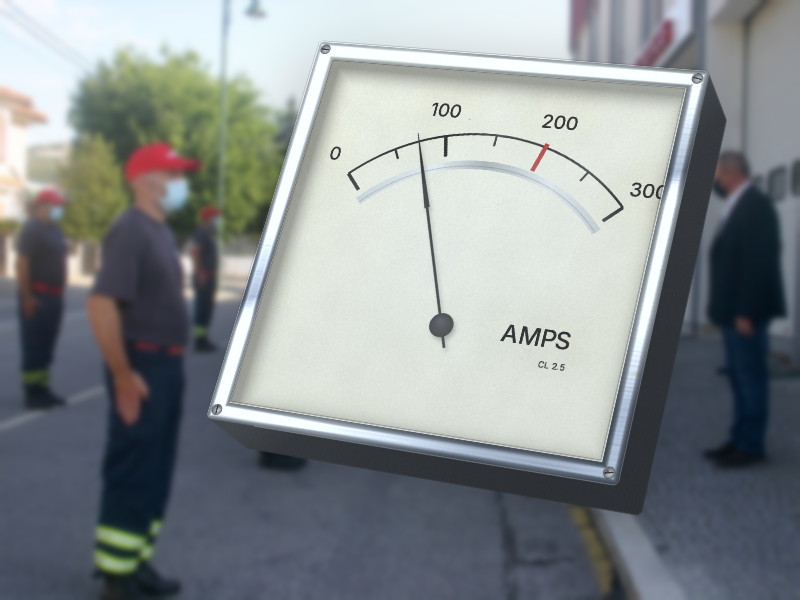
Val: 75 A
